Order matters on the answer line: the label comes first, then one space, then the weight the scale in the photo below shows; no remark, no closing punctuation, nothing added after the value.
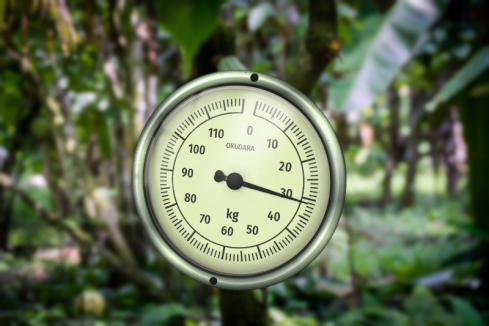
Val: 31 kg
